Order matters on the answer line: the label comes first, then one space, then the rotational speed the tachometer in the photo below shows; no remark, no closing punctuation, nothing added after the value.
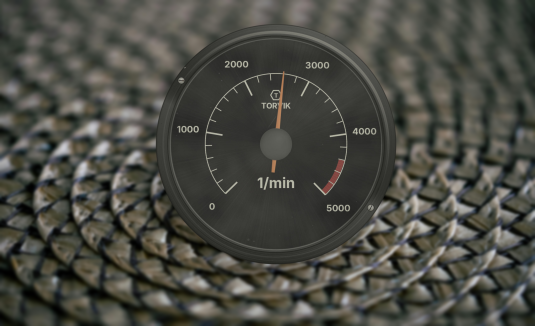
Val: 2600 rpm
